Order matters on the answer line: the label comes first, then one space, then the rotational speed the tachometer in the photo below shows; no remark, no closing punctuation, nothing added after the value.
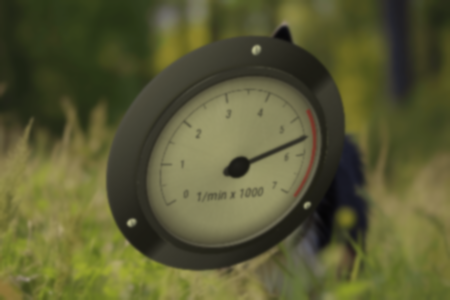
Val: 5500 rpm
